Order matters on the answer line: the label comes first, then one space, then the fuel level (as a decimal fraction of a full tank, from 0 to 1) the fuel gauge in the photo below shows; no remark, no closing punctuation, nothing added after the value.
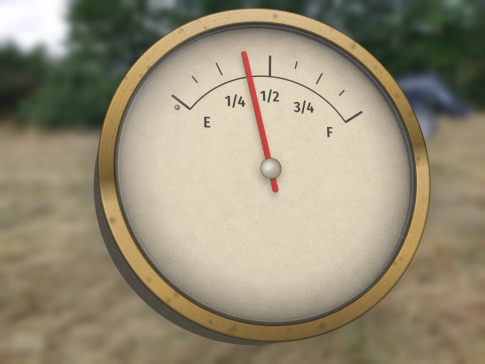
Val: 0.375
